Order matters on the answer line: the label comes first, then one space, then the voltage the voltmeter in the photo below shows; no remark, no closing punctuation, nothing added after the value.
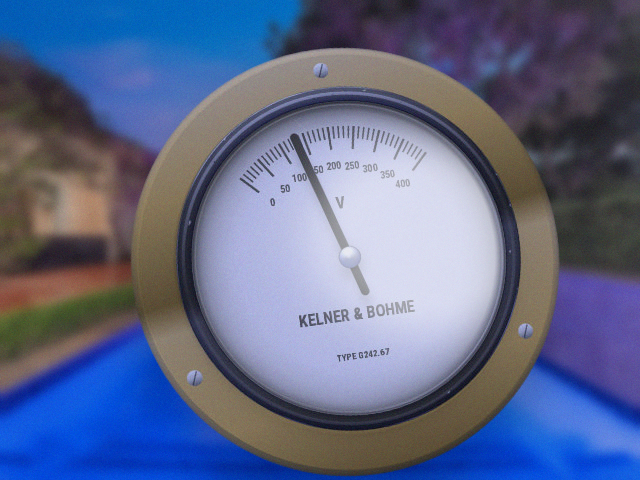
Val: 130 V
